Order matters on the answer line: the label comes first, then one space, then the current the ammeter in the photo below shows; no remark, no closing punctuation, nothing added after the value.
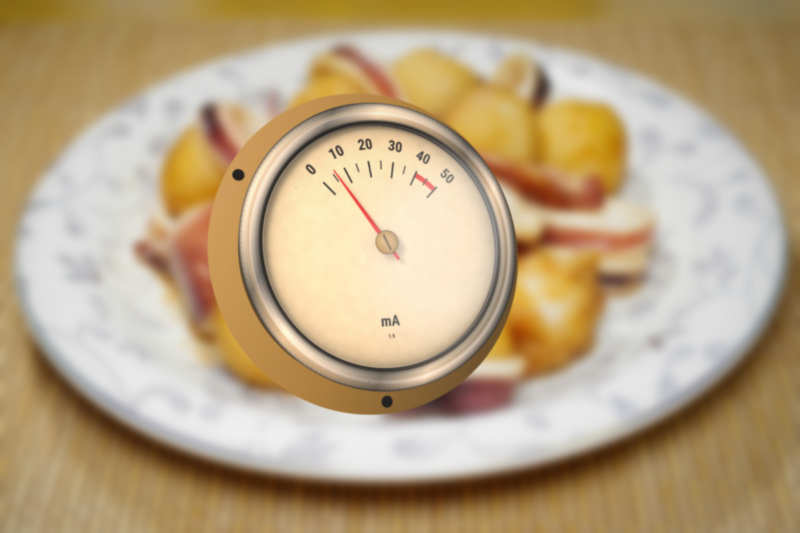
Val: 5 mA
